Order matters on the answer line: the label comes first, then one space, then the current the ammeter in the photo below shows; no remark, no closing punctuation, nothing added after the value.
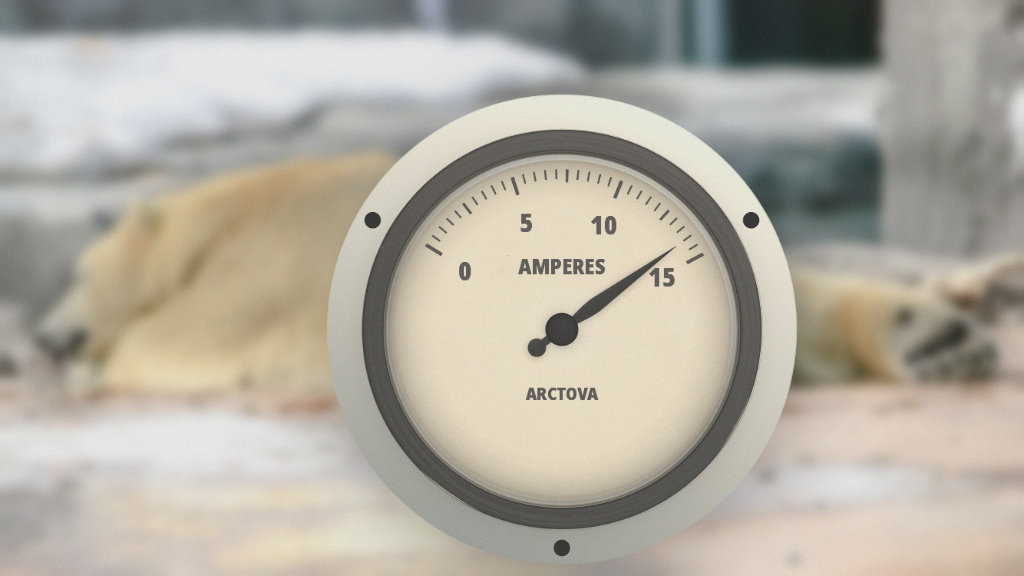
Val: 14 A
